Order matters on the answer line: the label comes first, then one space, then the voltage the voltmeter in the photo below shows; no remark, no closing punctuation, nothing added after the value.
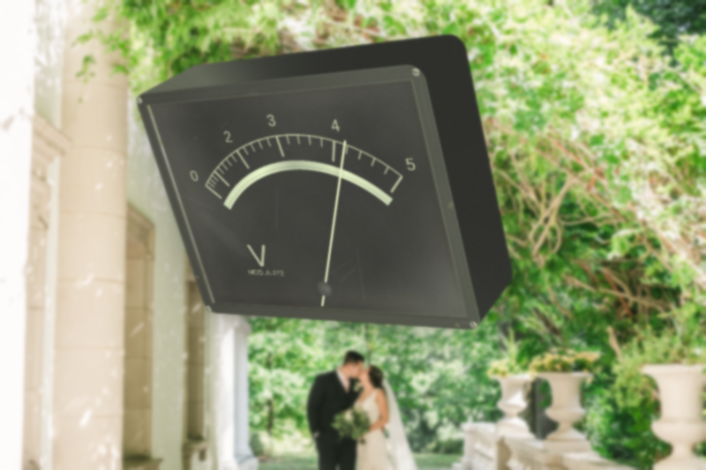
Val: 4.2 V
